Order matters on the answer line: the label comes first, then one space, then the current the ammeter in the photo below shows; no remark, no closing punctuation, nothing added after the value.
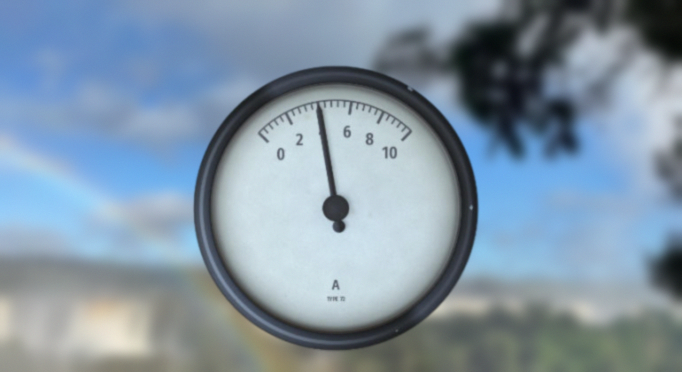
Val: 4 A
